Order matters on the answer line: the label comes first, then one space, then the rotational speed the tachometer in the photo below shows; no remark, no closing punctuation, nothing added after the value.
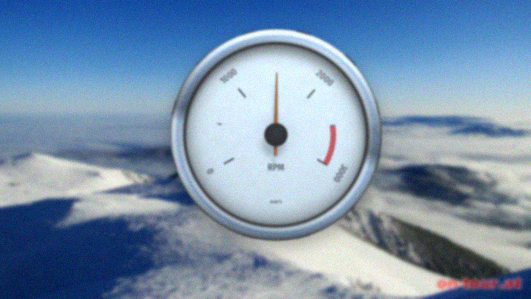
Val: 1500 rpm
